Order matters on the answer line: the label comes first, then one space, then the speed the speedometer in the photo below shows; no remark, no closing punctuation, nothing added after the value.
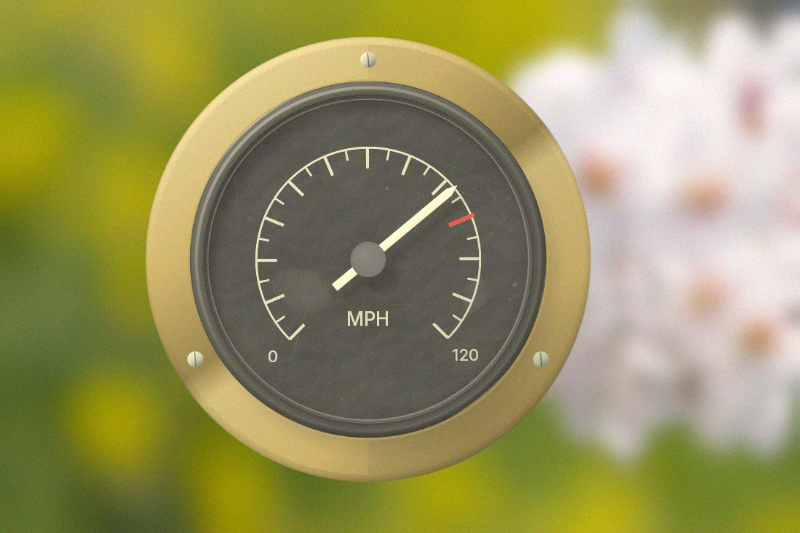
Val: 82.5 mph
